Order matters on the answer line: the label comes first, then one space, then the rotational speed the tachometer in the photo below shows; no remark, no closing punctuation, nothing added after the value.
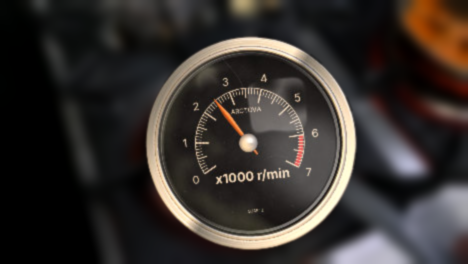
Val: 2500 rpm
